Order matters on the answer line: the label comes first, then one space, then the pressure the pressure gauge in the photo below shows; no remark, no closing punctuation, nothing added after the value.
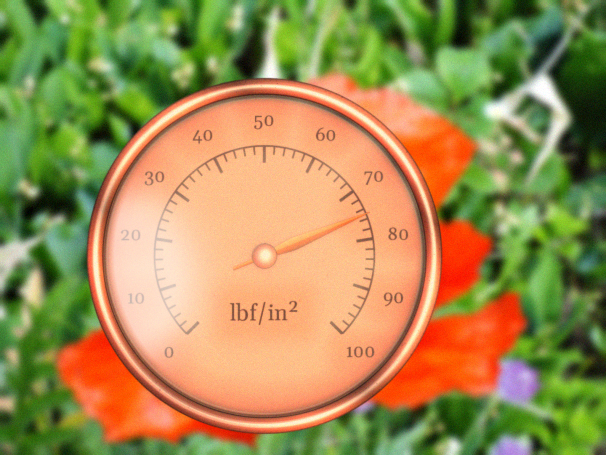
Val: 75 psi
